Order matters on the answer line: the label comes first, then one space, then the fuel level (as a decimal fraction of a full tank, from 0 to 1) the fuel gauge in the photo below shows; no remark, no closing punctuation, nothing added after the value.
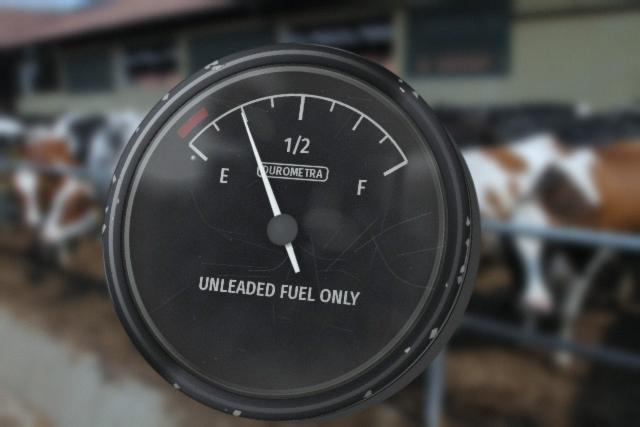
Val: 0.25
